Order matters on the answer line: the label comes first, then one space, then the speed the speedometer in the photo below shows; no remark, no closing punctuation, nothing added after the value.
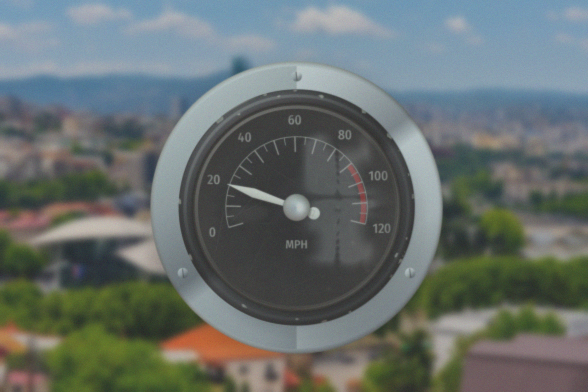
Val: 20 mph
